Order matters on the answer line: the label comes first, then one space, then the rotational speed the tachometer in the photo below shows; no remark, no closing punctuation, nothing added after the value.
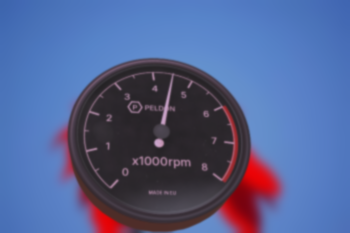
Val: 4500 rpm
